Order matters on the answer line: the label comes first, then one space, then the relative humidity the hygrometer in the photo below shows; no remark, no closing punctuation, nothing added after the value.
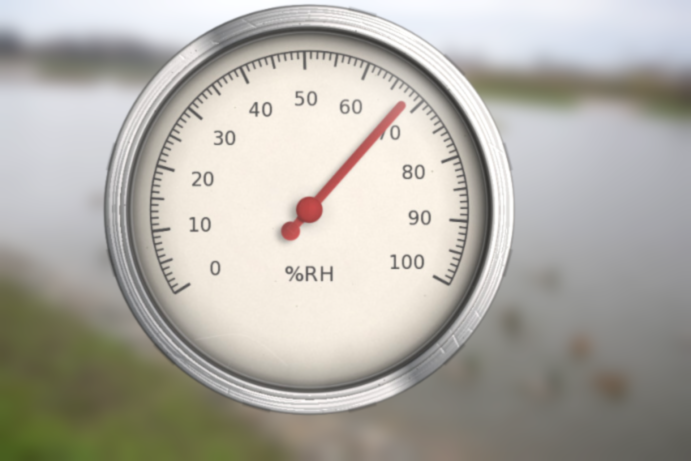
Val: 68 %
